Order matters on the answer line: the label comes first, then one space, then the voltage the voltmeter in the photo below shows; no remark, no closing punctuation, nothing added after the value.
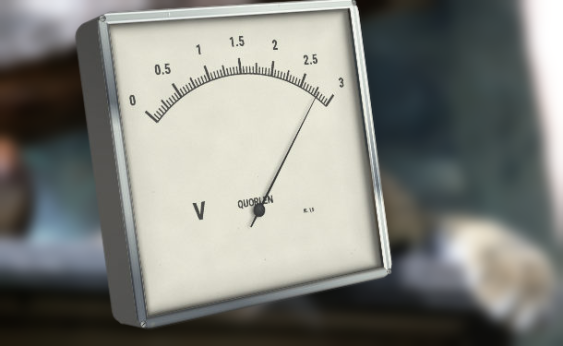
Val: 2.75 V
